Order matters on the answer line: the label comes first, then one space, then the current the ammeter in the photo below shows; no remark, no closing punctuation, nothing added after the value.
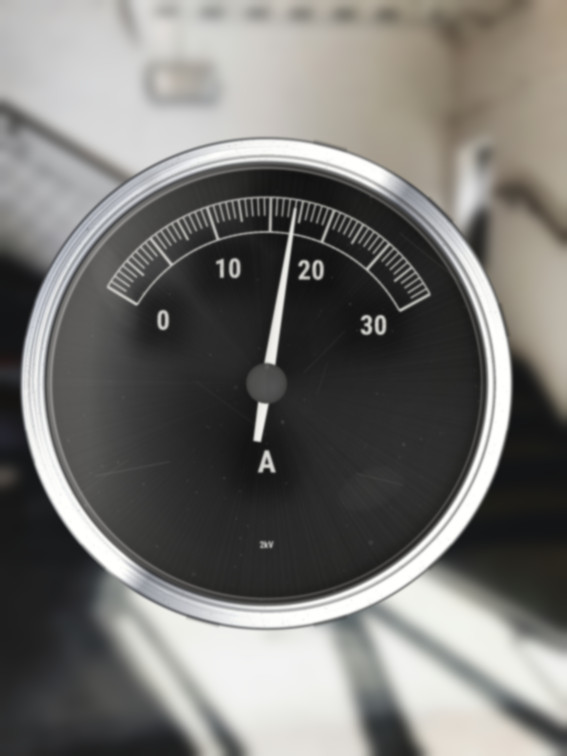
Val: 17 A
